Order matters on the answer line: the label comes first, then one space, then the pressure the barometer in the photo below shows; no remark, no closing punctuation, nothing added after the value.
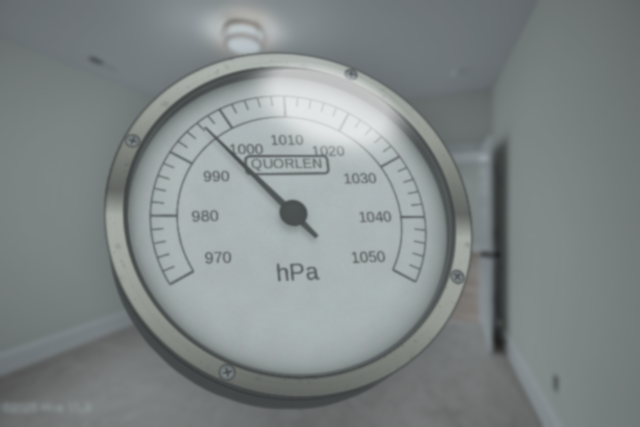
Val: 996 hPa
